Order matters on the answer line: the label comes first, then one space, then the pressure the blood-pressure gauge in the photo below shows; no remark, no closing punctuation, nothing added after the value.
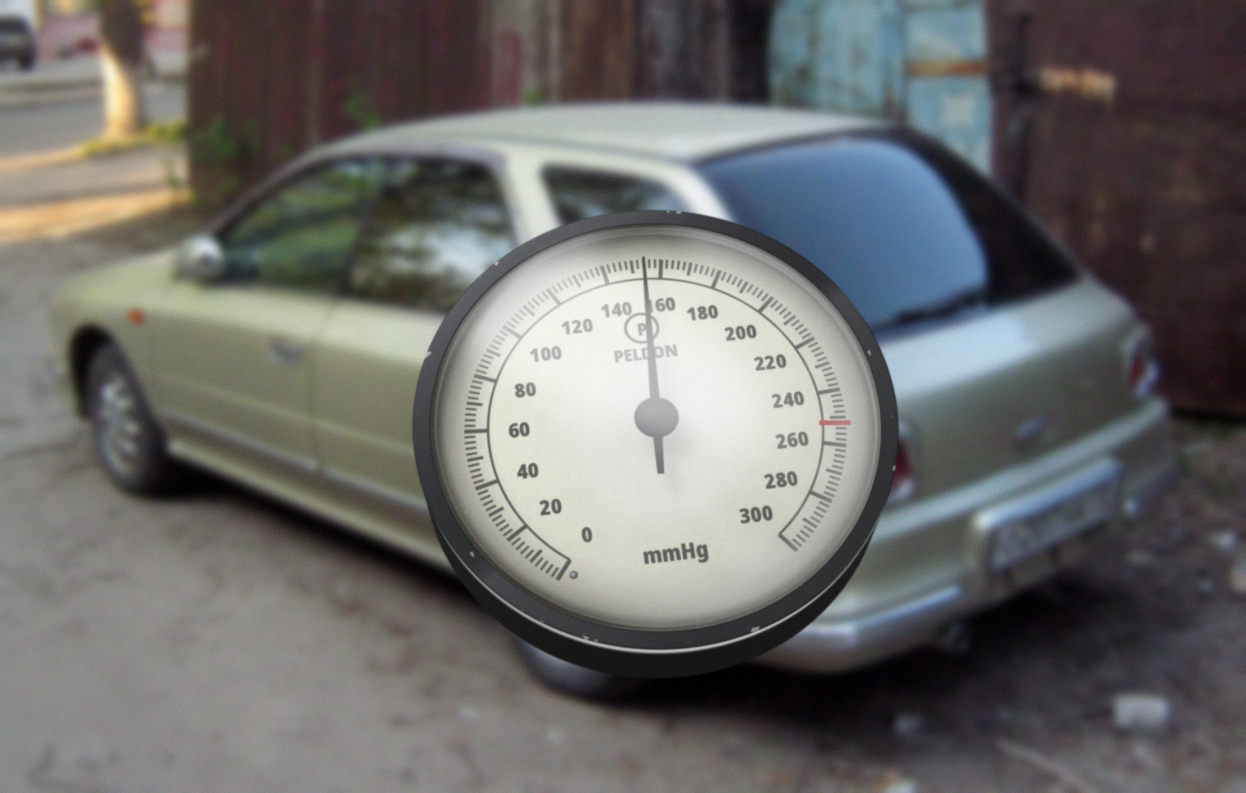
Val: 154 mmHg
